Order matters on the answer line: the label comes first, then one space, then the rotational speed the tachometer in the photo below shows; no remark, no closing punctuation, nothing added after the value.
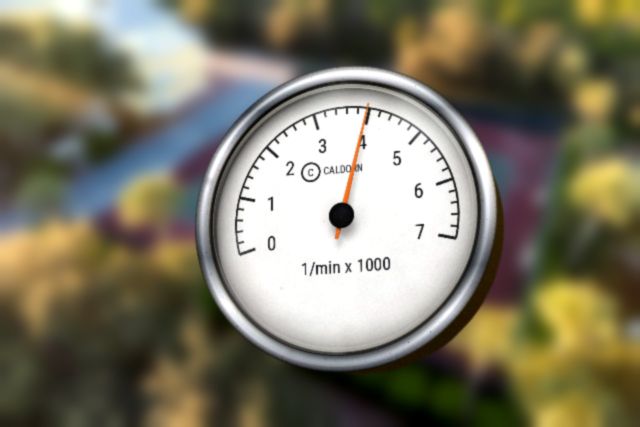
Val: 4000 rpm
